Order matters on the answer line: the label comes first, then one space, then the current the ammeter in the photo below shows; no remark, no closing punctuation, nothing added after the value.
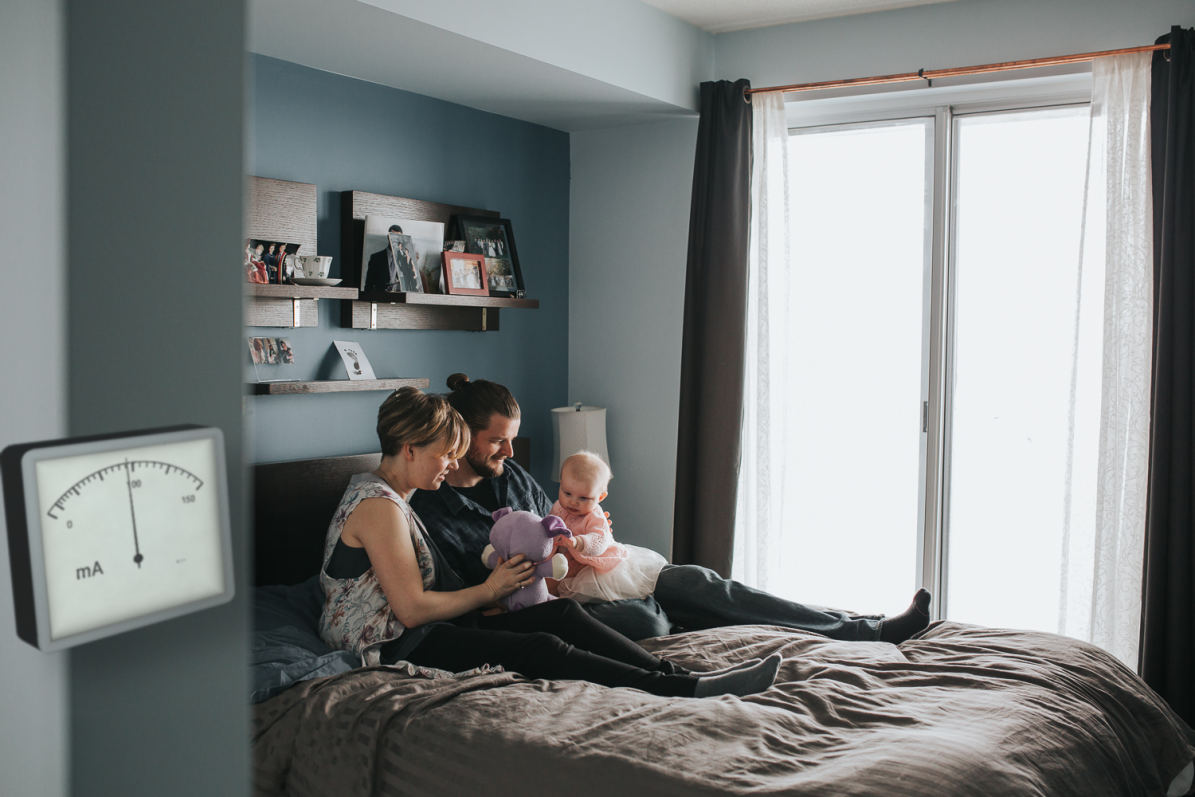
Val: 95 mA
